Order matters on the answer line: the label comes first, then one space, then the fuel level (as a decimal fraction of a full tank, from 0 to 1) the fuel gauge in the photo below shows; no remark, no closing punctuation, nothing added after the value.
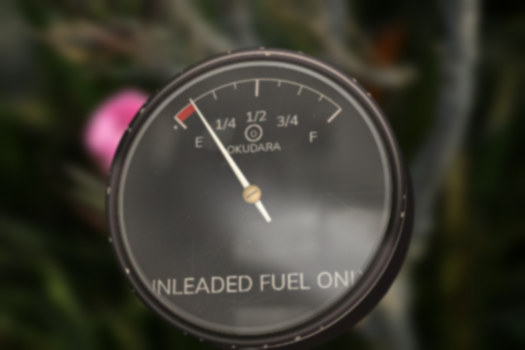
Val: 0.125
